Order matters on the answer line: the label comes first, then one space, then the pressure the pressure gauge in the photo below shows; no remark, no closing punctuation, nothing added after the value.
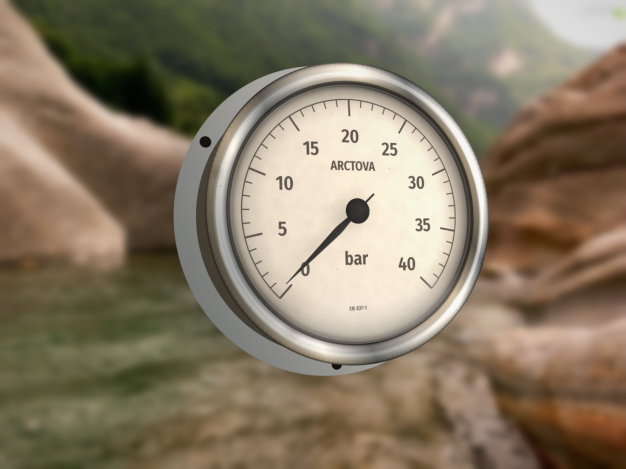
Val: 0.5 bar
